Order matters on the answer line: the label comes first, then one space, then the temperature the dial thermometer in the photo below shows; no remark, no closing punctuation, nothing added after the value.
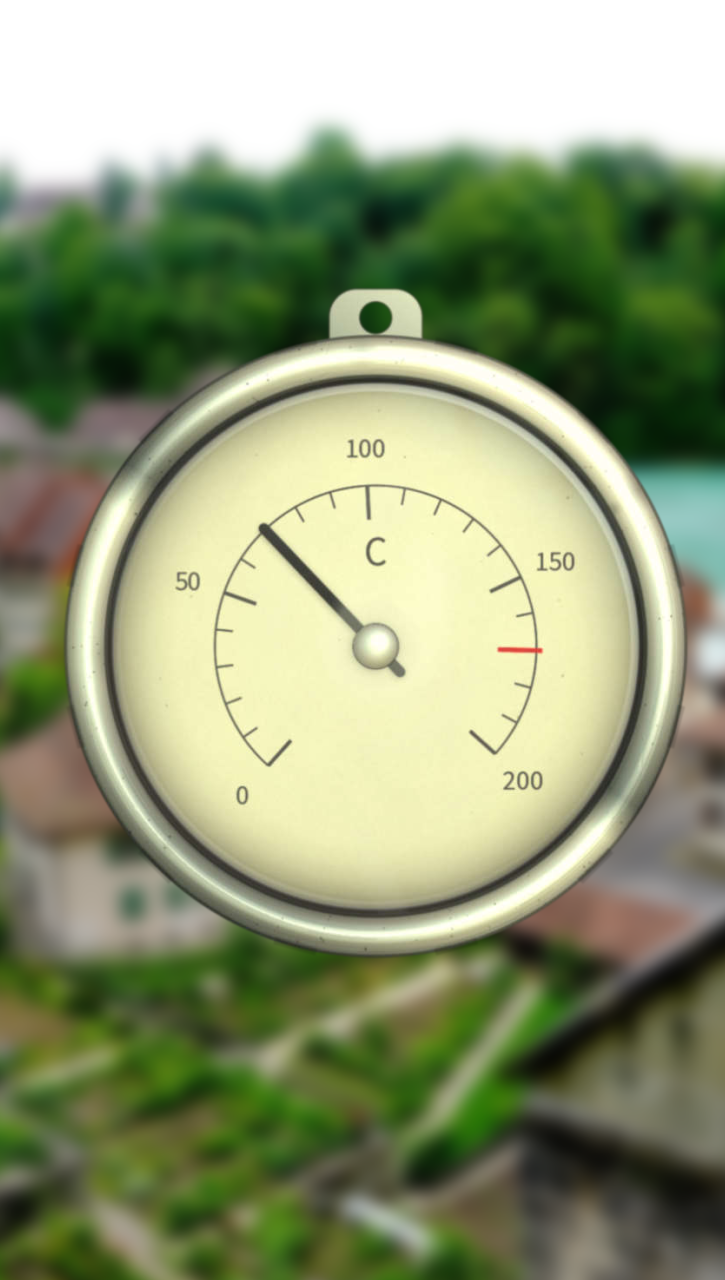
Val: 70 °C
